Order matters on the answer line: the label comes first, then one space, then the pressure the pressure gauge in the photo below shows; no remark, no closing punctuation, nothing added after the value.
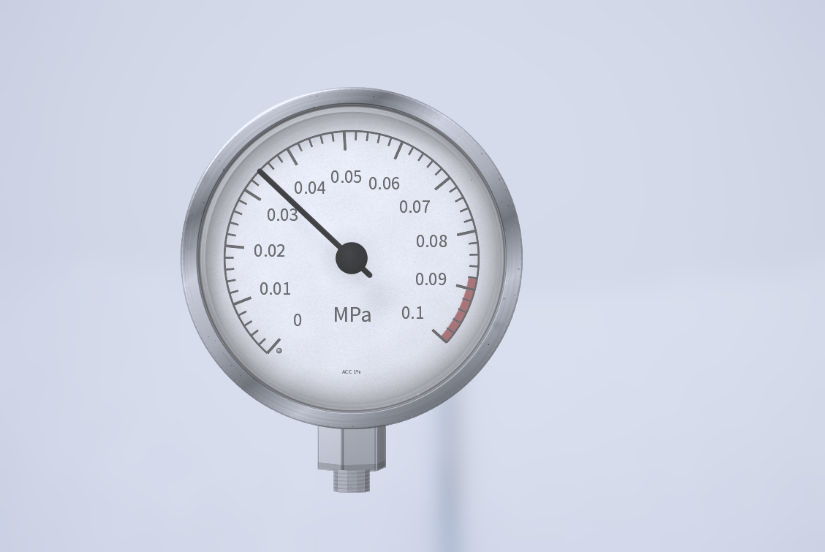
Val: 0.034 MPa
